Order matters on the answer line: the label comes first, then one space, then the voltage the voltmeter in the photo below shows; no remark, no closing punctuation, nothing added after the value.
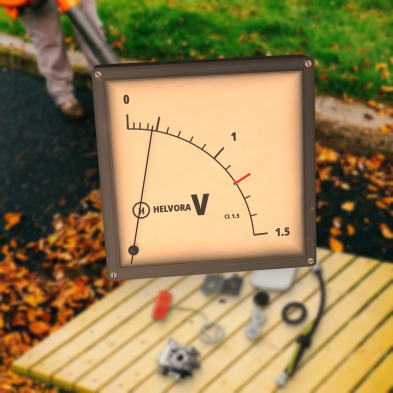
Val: 0.45 V
